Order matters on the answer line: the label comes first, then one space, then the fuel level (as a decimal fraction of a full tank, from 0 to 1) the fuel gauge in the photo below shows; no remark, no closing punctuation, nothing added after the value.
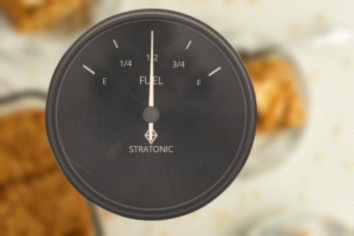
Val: 0.5
